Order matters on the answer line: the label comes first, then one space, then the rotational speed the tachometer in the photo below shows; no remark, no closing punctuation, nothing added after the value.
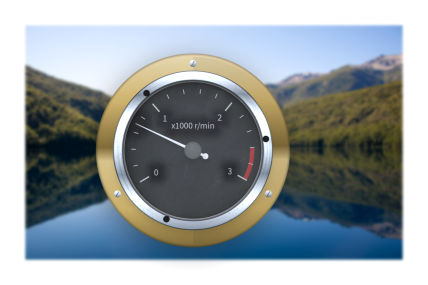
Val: 700 rpm
